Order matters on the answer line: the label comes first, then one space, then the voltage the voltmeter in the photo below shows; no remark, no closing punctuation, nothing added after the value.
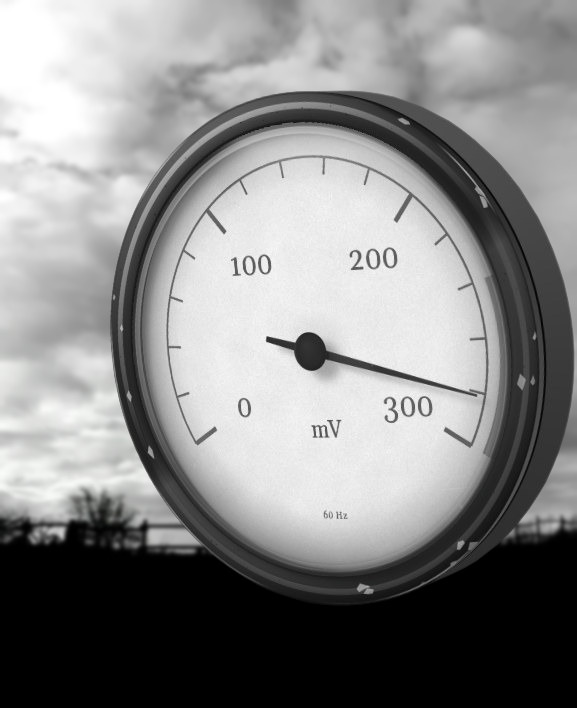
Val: 280 mV
